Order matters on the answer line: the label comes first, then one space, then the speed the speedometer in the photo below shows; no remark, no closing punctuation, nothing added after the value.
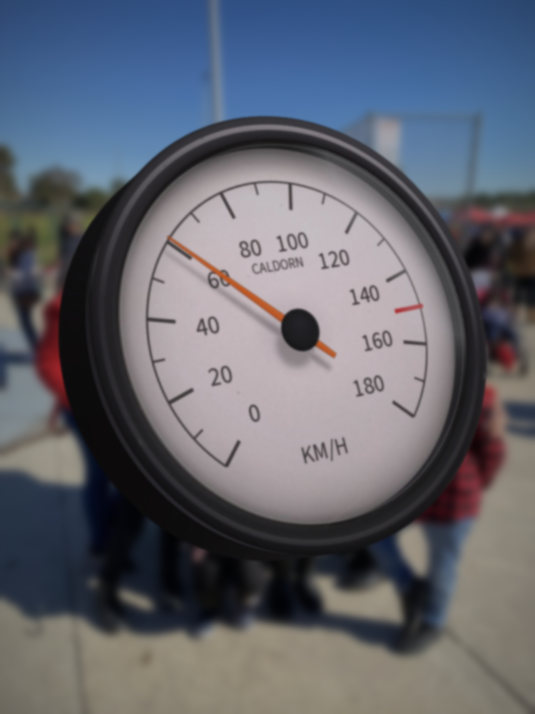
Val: 60 km/h
